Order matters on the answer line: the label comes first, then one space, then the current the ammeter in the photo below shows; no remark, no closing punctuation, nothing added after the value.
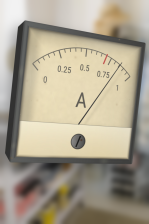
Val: 0.85 A
